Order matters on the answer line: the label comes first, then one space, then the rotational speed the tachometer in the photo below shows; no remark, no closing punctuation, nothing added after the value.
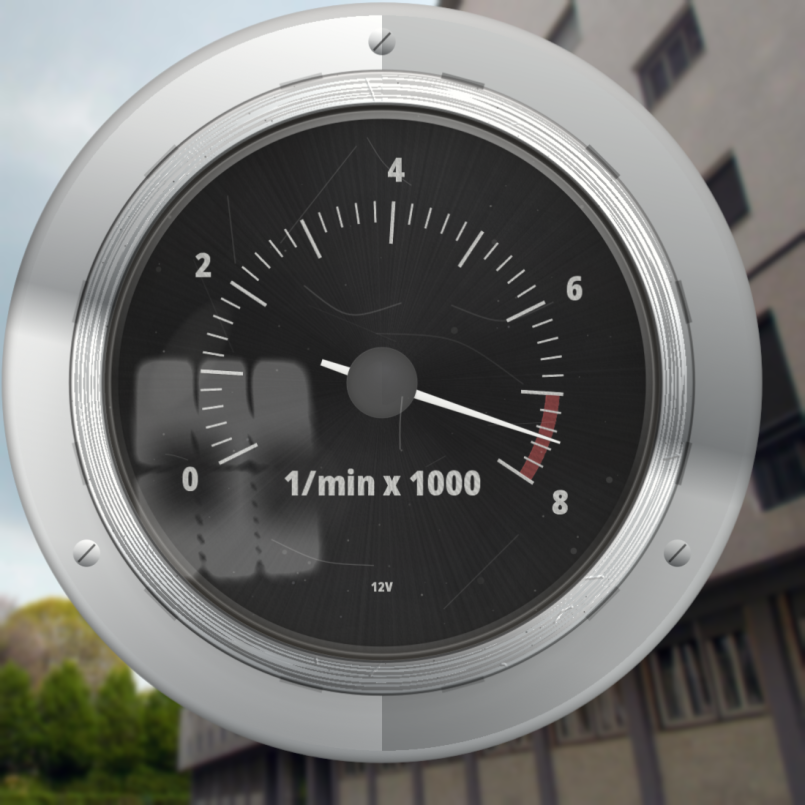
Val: 7500 rpm
